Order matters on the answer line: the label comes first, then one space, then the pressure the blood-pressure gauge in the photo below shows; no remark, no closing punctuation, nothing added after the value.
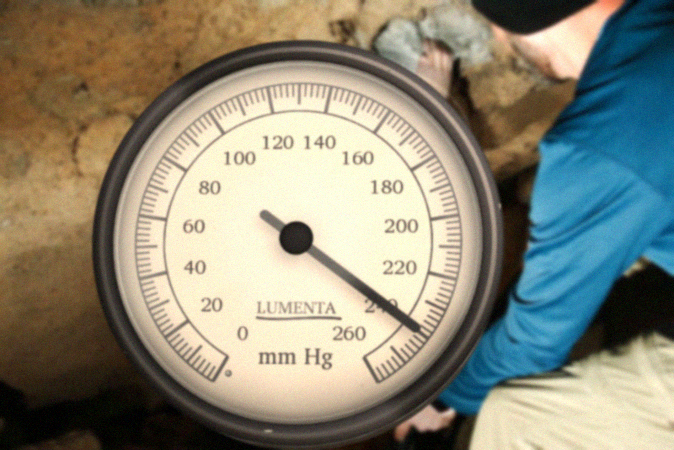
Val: 240 mmHg
